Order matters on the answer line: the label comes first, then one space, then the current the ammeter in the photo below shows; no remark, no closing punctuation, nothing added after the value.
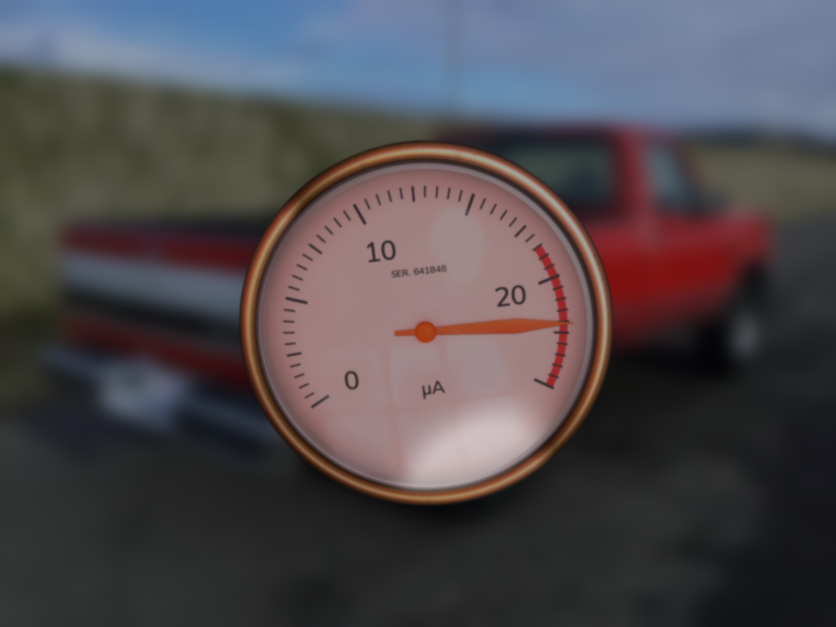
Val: 22 µA
